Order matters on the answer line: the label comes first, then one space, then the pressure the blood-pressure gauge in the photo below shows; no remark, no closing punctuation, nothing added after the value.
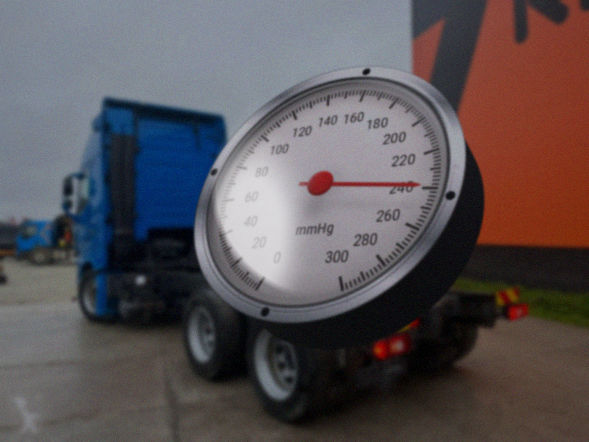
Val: 240 mmHg
